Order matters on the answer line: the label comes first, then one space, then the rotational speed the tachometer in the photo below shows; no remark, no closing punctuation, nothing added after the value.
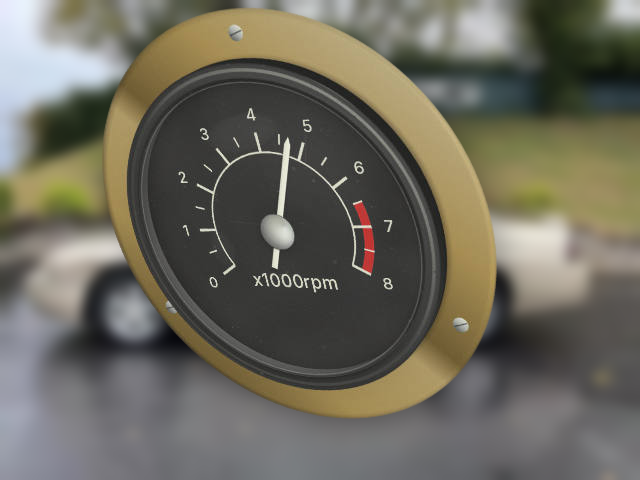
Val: 4750 rpm
